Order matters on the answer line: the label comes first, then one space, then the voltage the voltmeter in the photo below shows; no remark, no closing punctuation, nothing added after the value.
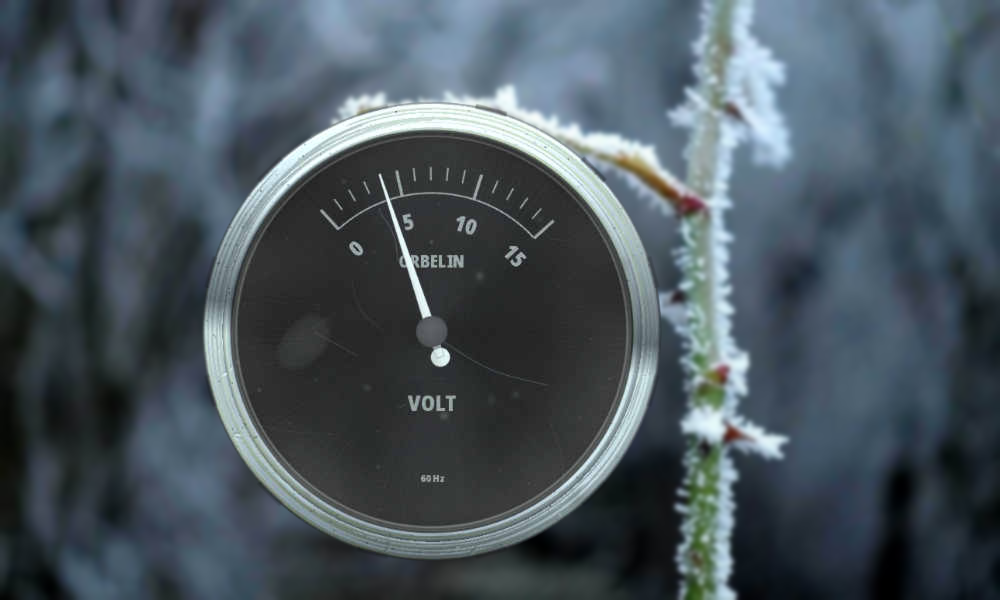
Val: 4 V
